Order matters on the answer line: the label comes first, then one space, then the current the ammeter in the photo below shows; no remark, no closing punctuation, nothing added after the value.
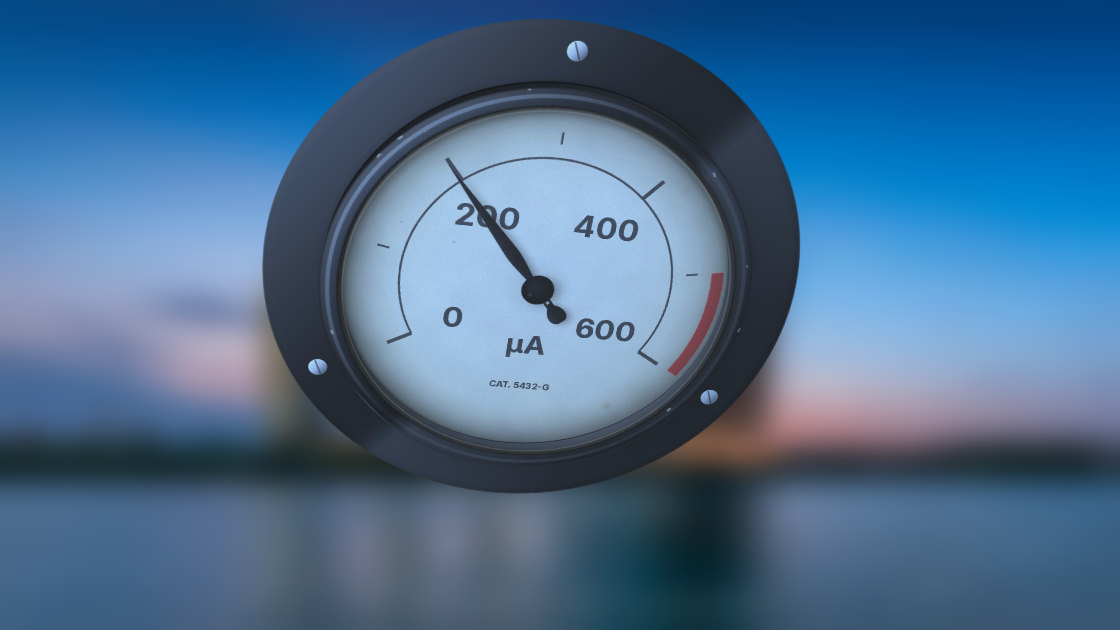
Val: 200 µA
